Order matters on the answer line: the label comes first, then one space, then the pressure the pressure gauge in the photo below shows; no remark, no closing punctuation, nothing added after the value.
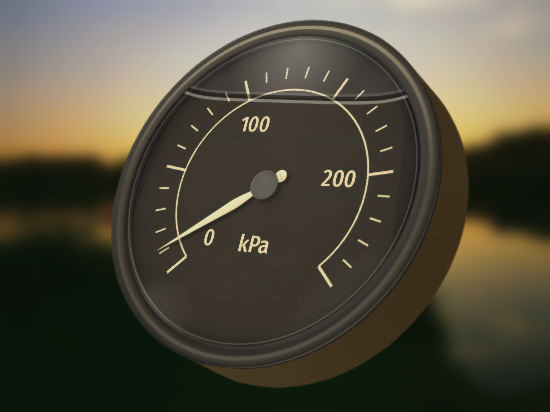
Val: 10 kPa
